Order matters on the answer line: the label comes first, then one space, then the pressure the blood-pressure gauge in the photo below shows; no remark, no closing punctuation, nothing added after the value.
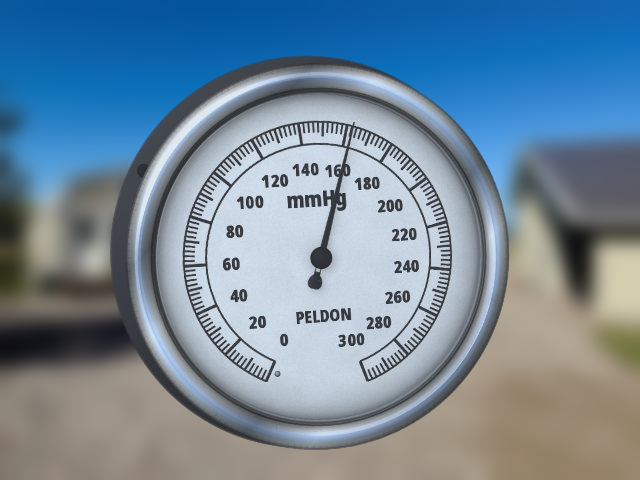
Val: 162 mmHg
